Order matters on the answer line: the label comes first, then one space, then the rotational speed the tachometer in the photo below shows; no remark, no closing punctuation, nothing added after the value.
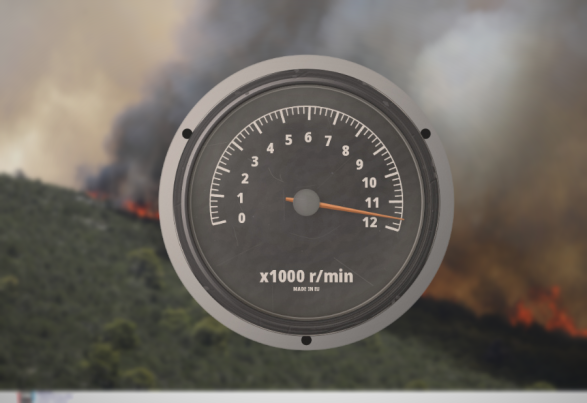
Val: 11600 rpm
